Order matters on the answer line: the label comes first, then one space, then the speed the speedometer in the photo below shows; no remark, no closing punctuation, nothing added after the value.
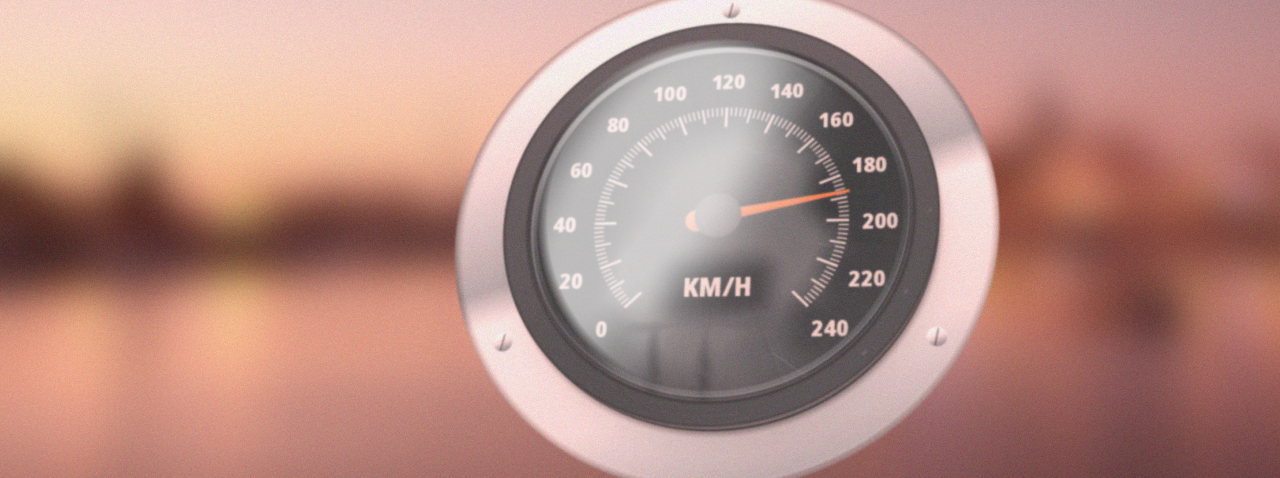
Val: 190 km/h
